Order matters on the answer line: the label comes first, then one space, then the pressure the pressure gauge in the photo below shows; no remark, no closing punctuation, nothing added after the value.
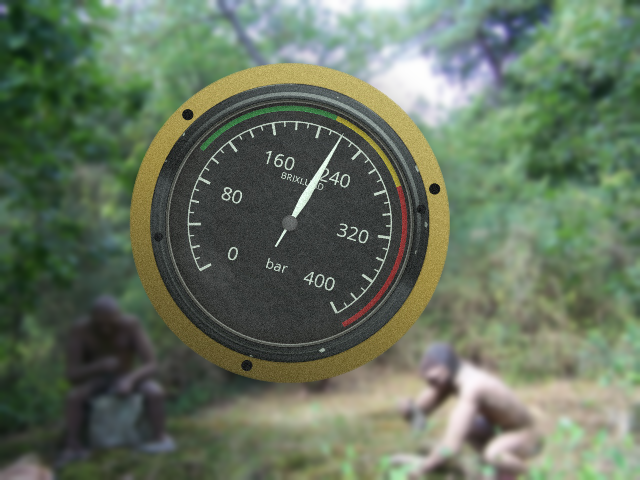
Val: 220 bar
